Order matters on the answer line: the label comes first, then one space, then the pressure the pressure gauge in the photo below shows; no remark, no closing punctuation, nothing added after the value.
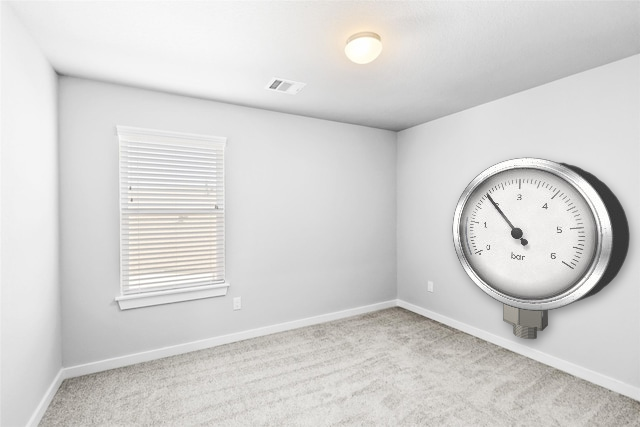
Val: 2 bar
